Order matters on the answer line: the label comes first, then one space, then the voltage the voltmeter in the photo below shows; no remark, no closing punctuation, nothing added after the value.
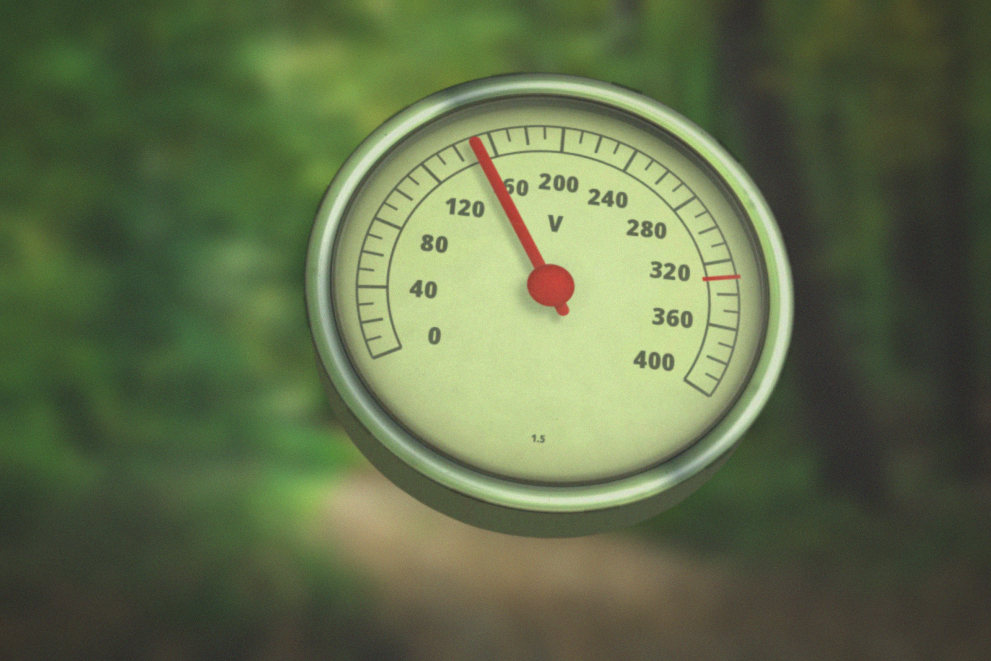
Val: 150 V
